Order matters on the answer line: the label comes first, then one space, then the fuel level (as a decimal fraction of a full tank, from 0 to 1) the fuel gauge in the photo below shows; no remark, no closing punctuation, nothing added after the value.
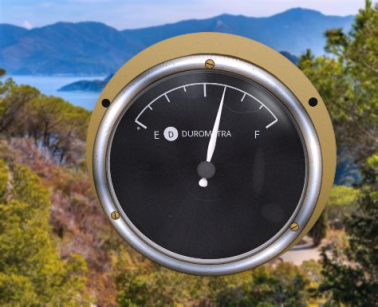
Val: 0.625
